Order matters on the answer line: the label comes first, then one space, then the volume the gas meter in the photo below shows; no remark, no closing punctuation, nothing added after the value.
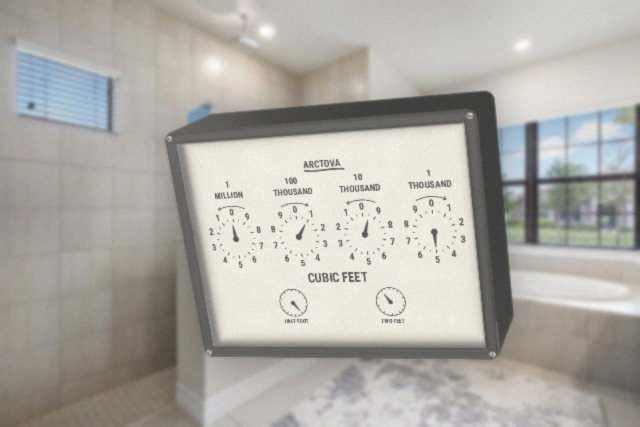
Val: 9500 ft³
